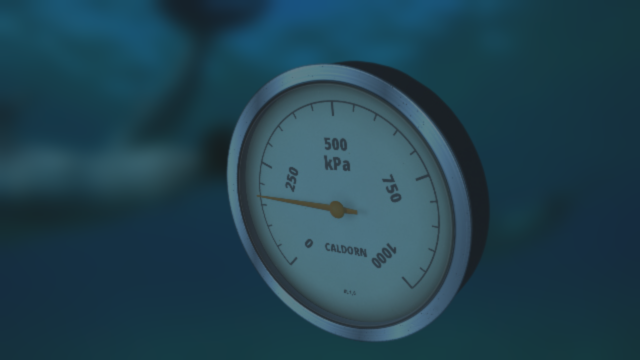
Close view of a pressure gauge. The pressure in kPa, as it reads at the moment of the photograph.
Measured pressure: 175 kPa
